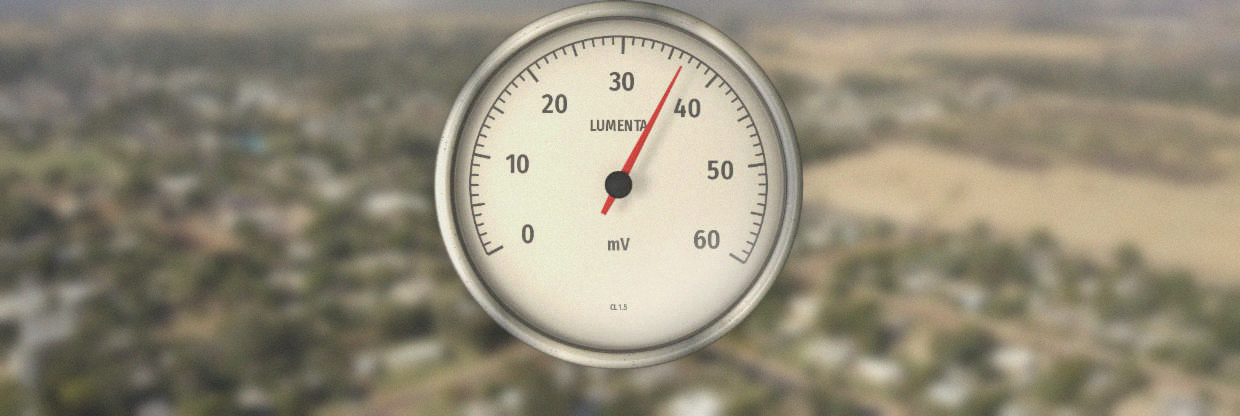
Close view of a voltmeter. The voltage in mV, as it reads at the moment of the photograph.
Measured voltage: 36.5 mV
